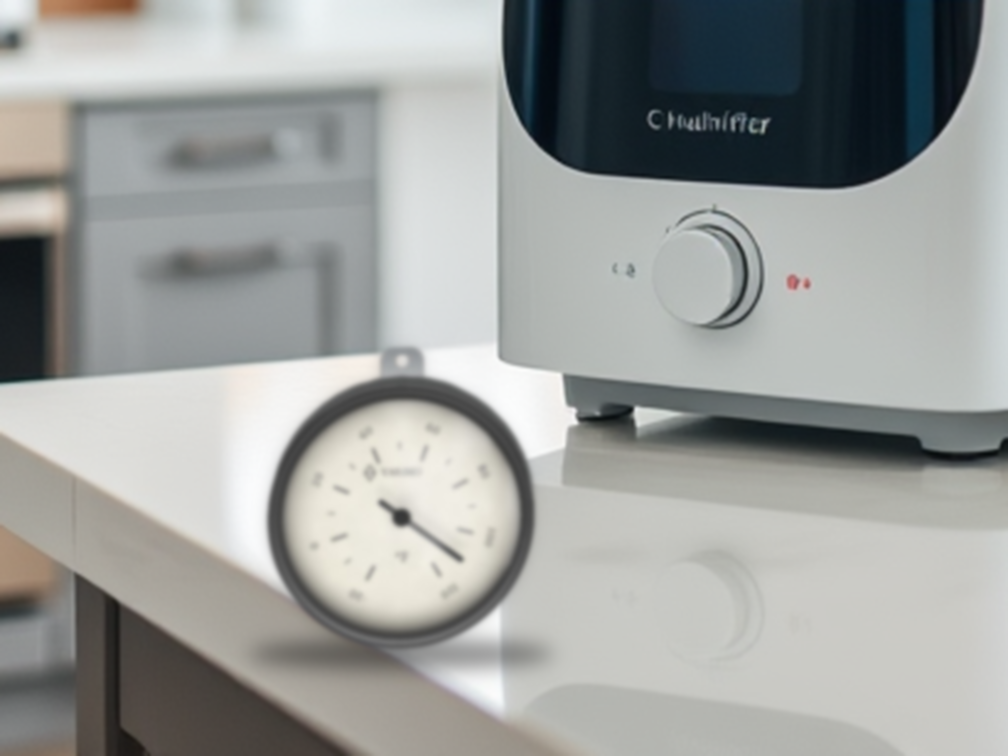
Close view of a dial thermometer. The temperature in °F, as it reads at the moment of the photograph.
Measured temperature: 110 °F
